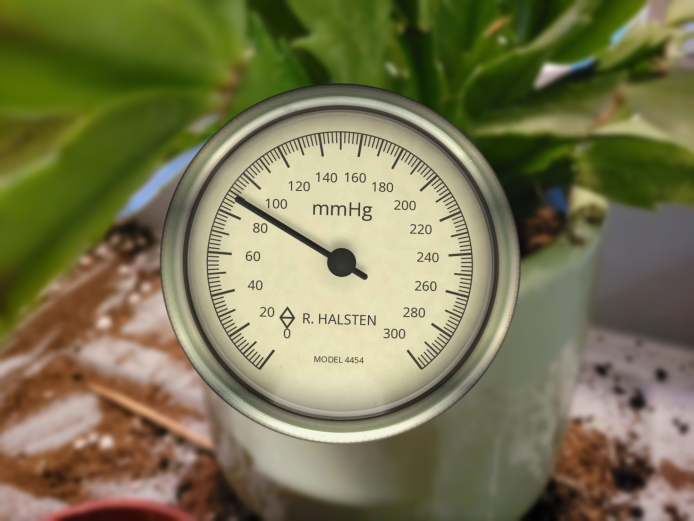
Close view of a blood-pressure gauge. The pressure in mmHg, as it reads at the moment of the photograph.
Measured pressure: 88 mmHg
